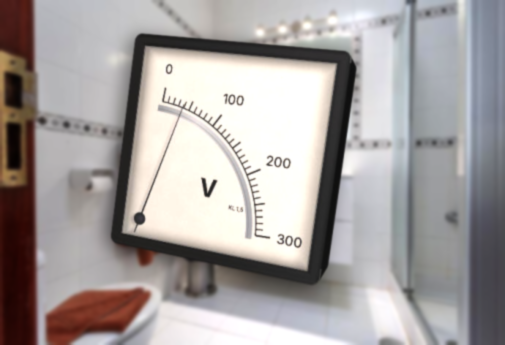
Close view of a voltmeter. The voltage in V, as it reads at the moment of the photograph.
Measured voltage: 40 V
